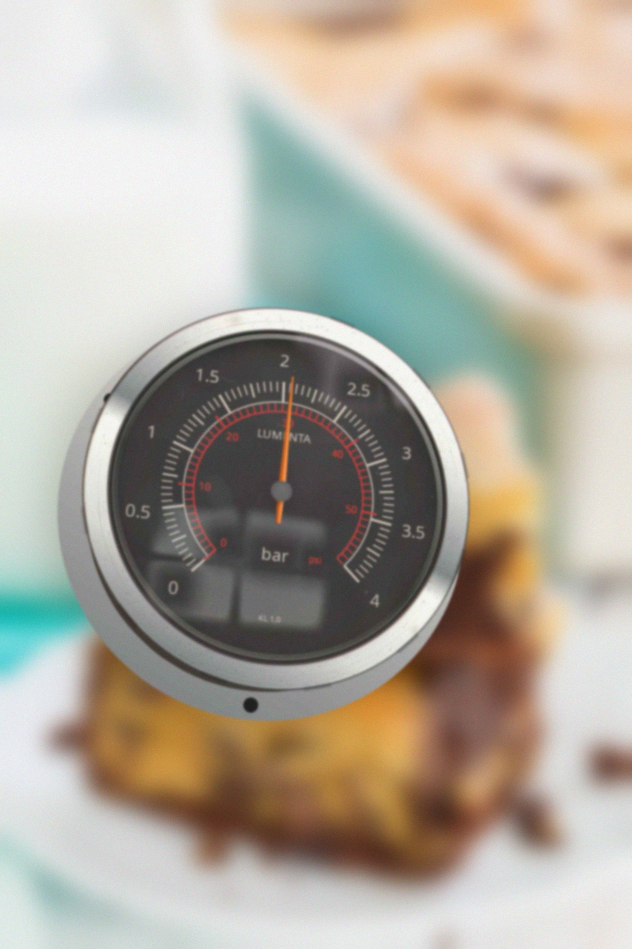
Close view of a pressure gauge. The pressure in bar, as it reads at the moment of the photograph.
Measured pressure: 2.05 bar
